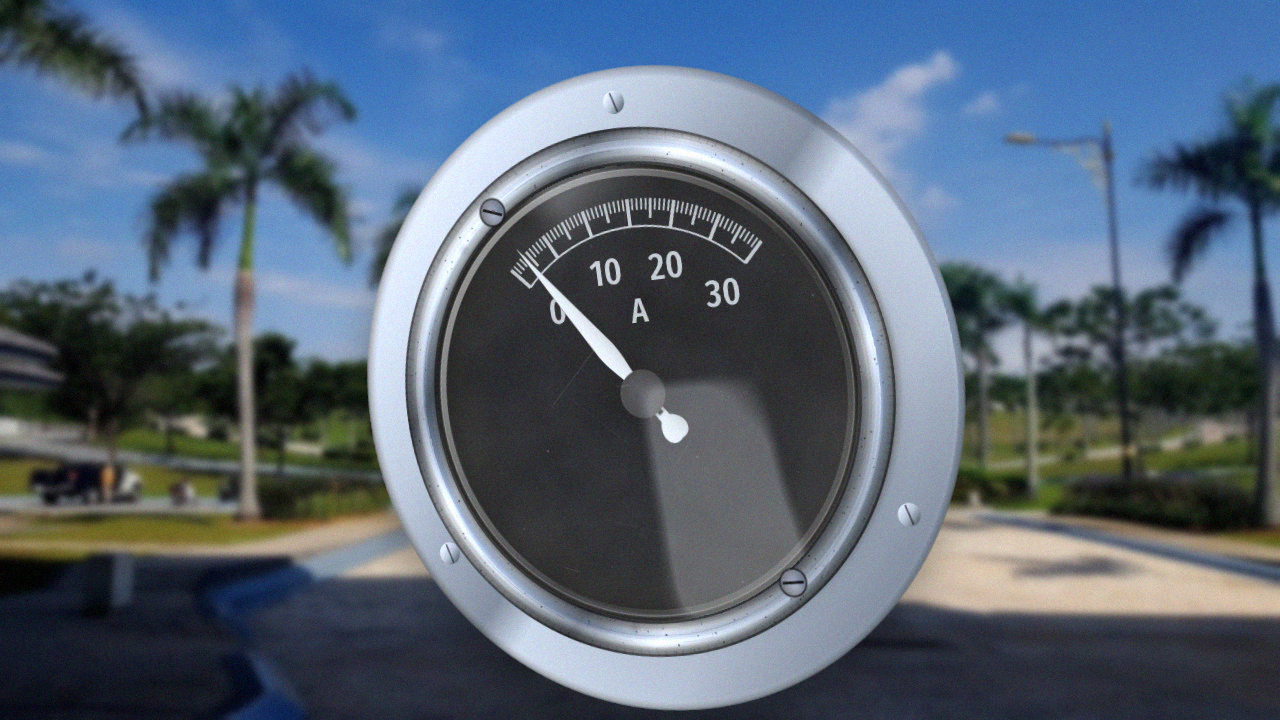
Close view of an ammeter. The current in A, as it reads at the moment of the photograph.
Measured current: 2.5 A
